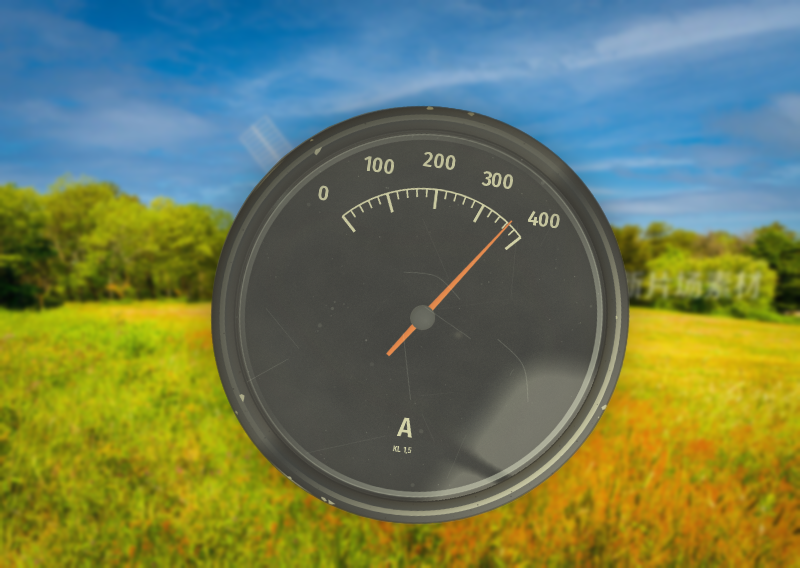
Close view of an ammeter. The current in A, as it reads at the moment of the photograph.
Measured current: 360 A
